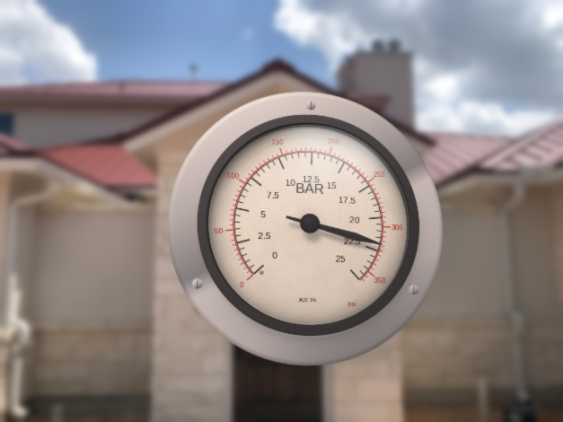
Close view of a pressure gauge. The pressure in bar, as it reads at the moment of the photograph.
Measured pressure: 22 bar
